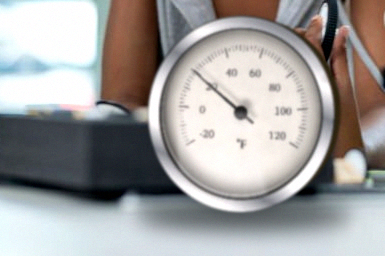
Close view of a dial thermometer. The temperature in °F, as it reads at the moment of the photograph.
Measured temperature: 20 °F
